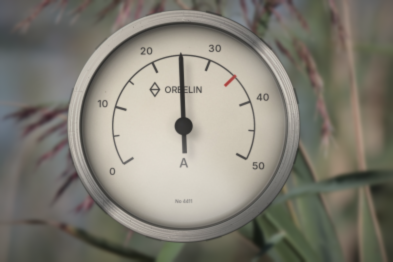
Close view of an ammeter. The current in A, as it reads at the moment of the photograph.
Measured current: 25 A
